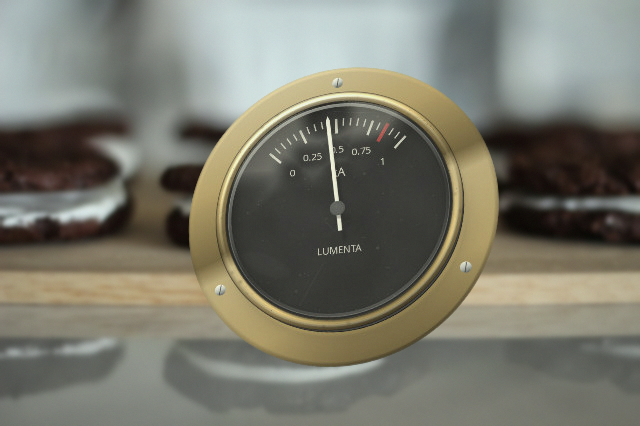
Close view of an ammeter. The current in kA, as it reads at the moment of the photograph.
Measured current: 0.45 kA
